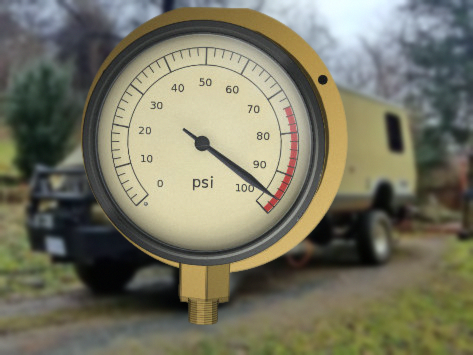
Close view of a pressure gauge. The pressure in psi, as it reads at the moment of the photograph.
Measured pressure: 96 psi
